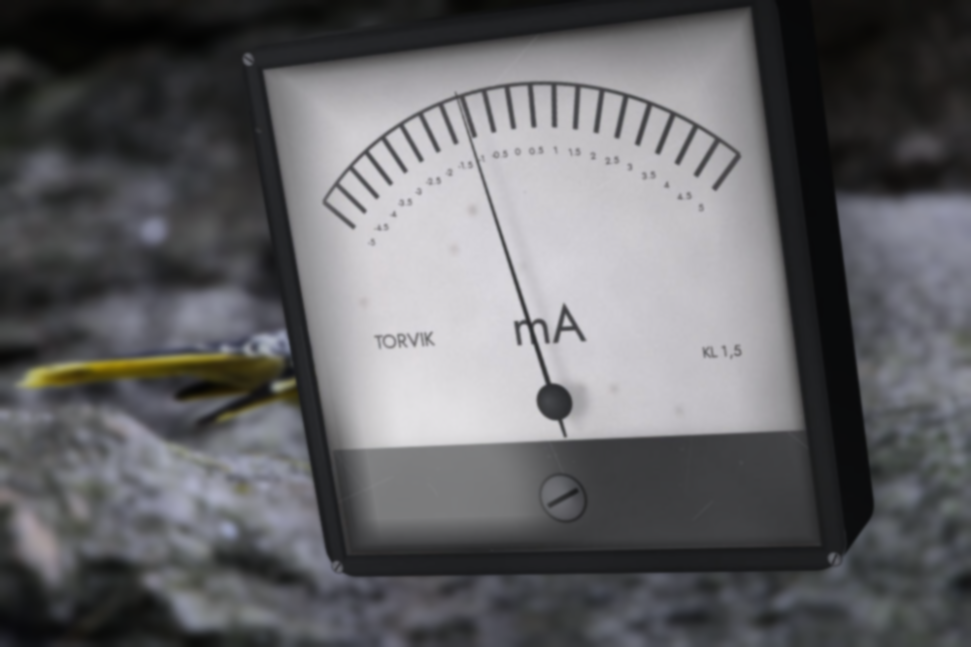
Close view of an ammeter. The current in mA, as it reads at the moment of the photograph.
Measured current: -1 mA
